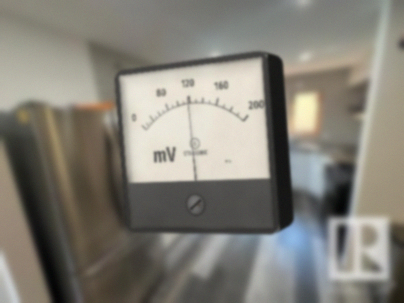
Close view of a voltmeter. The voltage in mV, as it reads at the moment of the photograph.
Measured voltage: 120 mV
